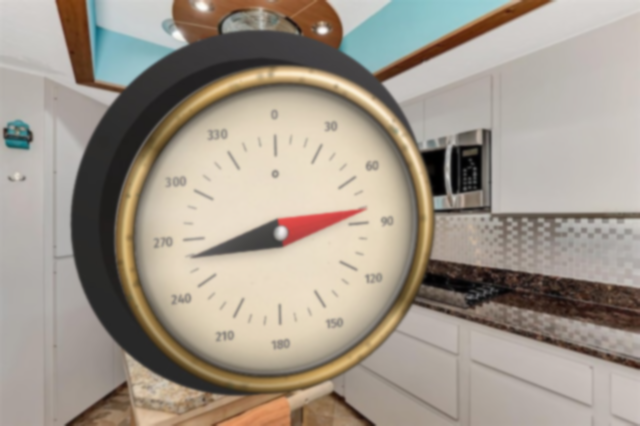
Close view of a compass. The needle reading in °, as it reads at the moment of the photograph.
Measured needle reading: 80 °
